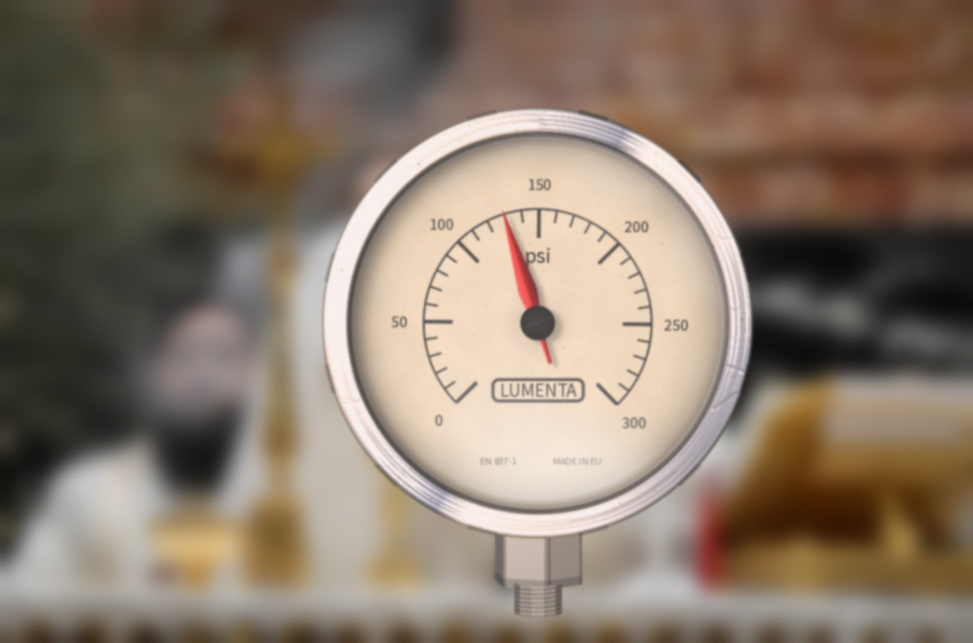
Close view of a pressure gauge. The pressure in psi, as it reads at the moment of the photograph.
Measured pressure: 130 psi
